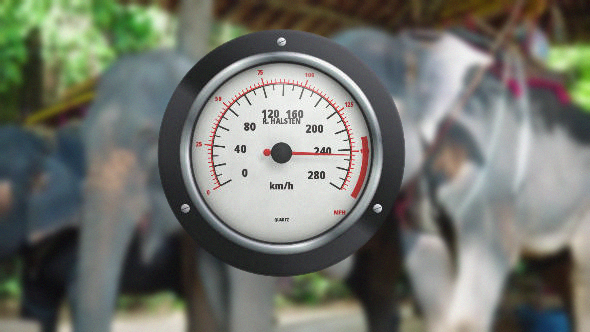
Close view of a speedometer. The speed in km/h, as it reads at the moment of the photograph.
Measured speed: 245 km/h
